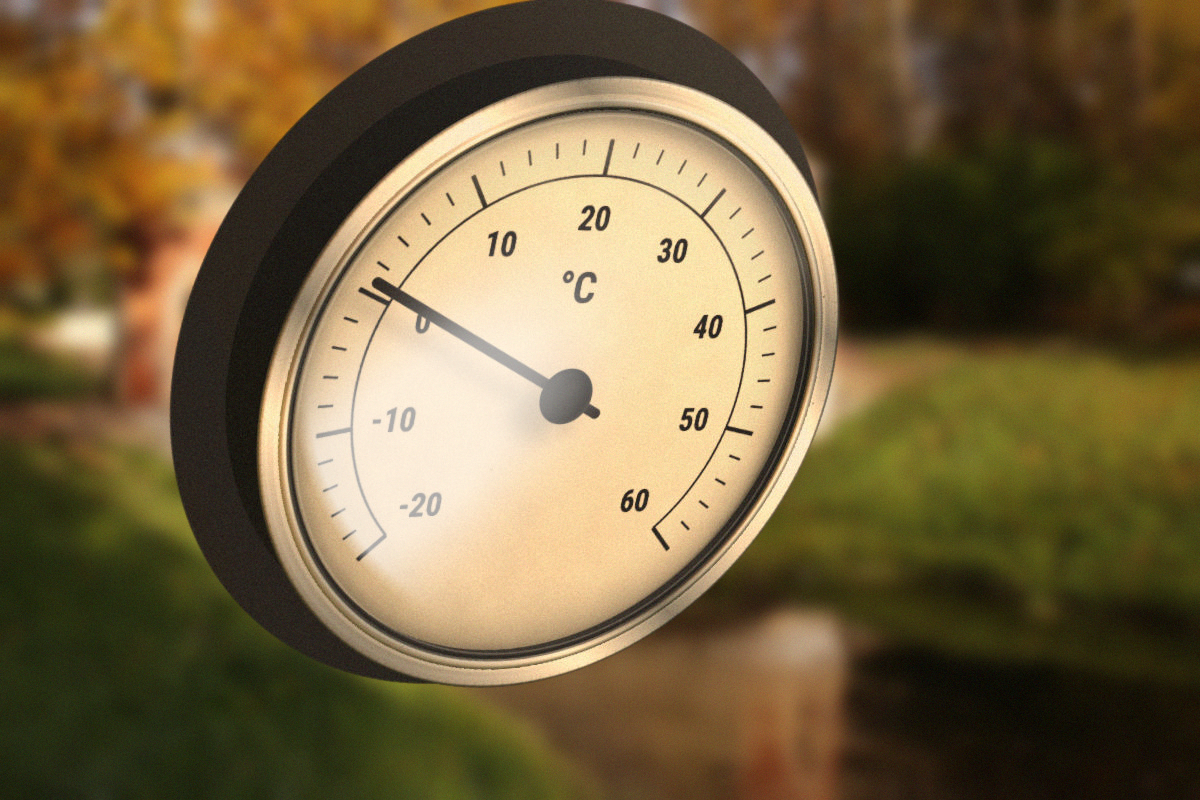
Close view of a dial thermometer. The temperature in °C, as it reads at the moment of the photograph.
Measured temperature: 1 °C
